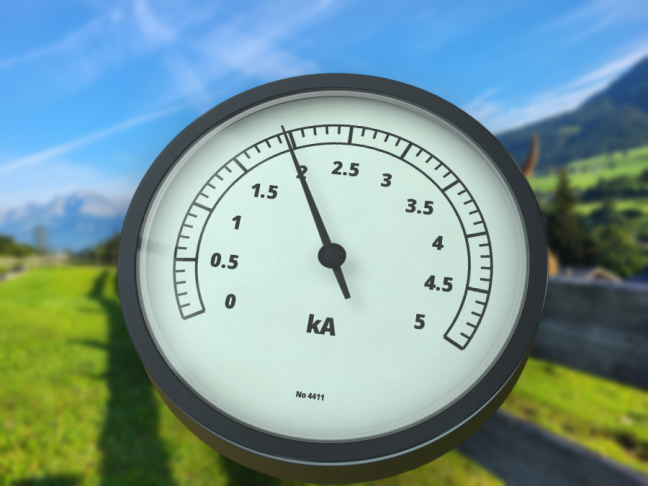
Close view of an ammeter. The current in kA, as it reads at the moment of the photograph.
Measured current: 1.95 kA
